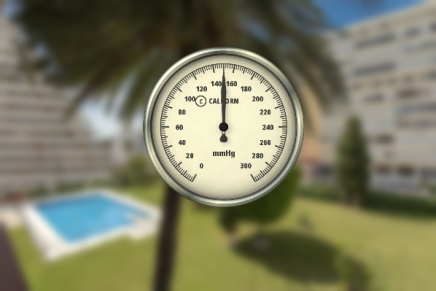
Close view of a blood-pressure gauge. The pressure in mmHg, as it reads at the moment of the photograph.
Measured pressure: 150 mmHg
